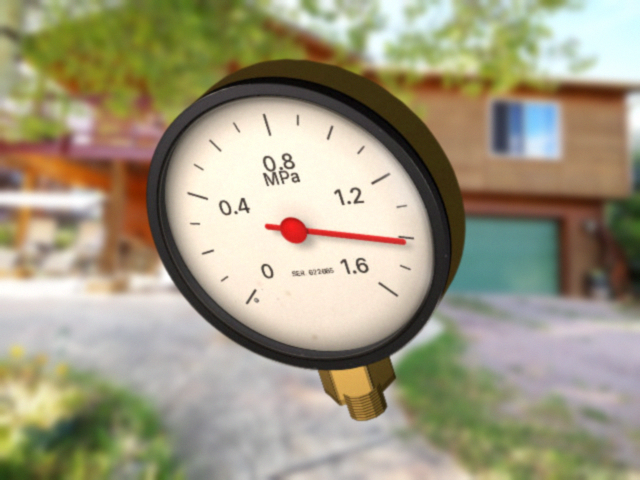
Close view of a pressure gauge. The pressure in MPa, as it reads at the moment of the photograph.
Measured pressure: 1.4 MPa
